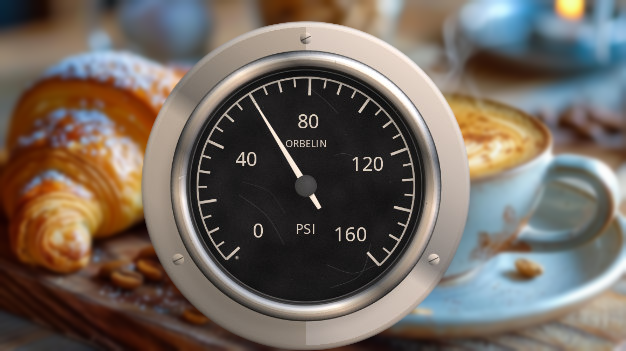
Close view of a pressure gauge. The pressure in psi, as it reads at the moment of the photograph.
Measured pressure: 60 psi
